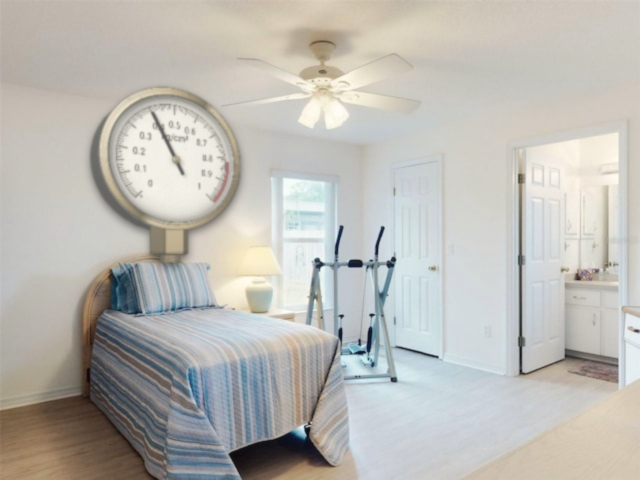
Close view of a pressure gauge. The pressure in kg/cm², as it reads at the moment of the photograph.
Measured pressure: 0.4 kg/cm²
